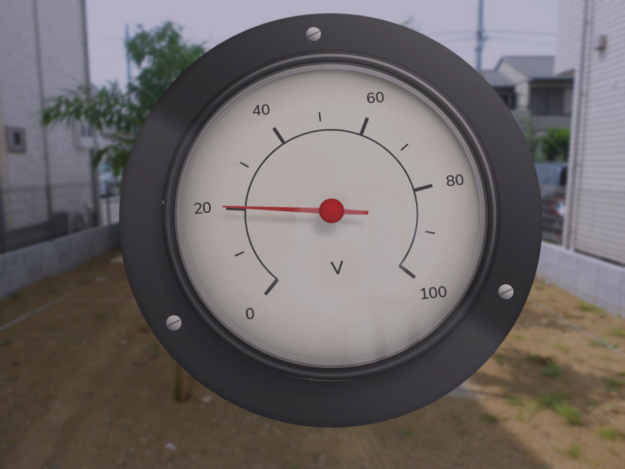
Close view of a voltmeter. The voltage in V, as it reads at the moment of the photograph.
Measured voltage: 20 V
